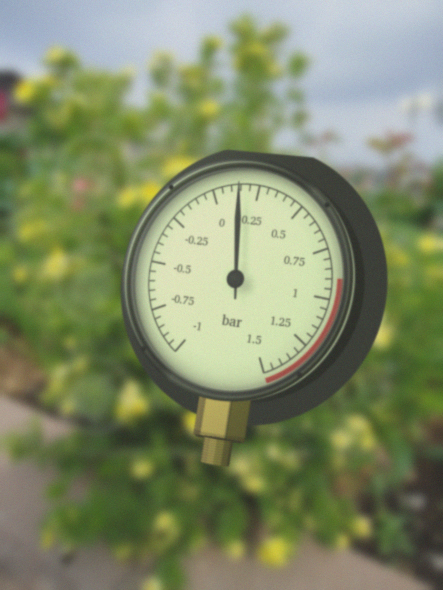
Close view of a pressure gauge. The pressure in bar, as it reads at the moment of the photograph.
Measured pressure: 0.15 bar
